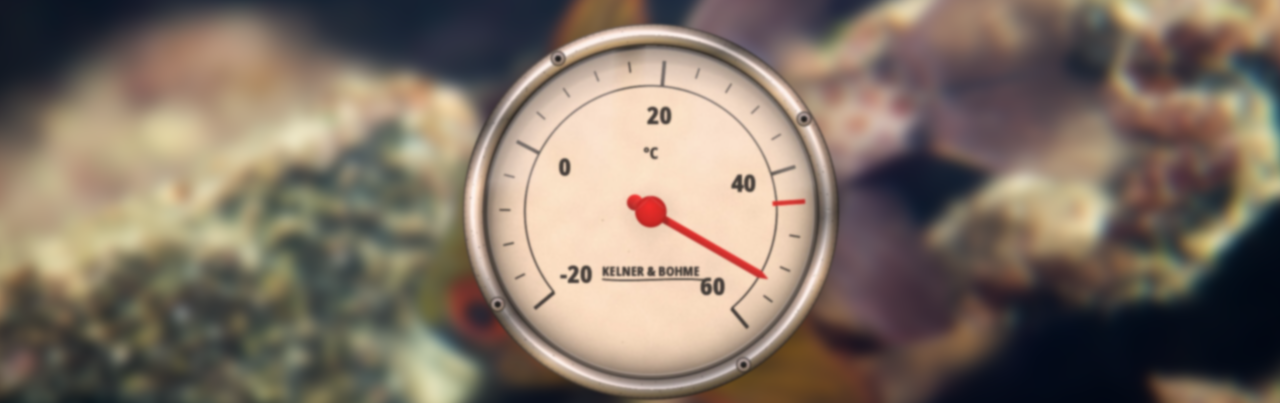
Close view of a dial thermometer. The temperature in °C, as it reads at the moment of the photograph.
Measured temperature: 54 °C
